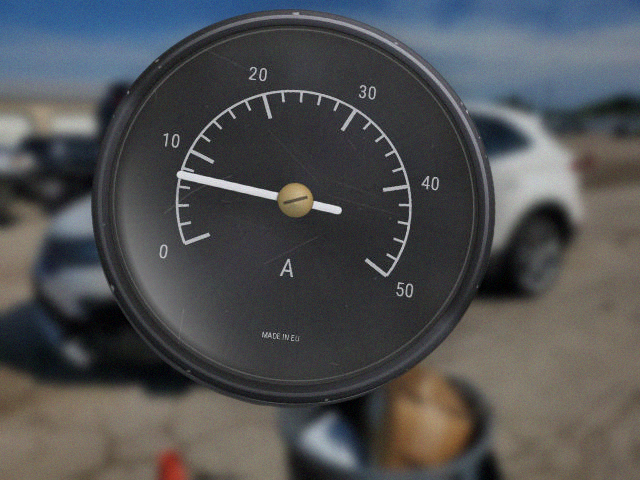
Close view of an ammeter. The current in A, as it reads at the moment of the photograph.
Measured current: 7 A
